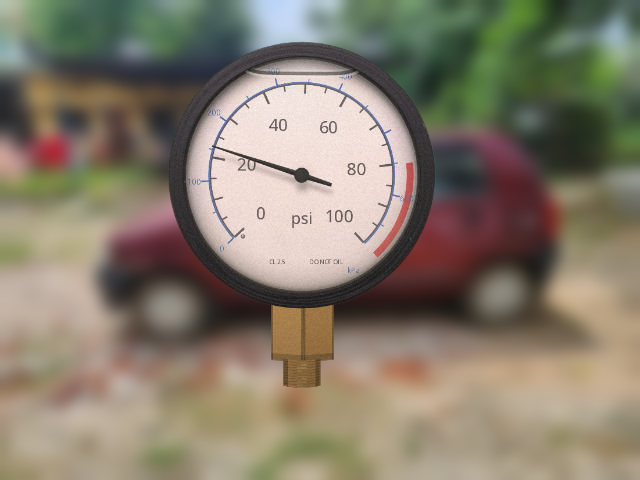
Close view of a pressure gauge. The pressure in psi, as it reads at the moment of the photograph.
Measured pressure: 22.5 psi
